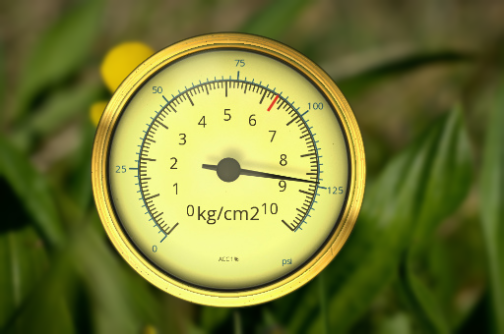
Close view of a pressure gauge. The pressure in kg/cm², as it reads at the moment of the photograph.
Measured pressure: 8.7 kg/cm²
